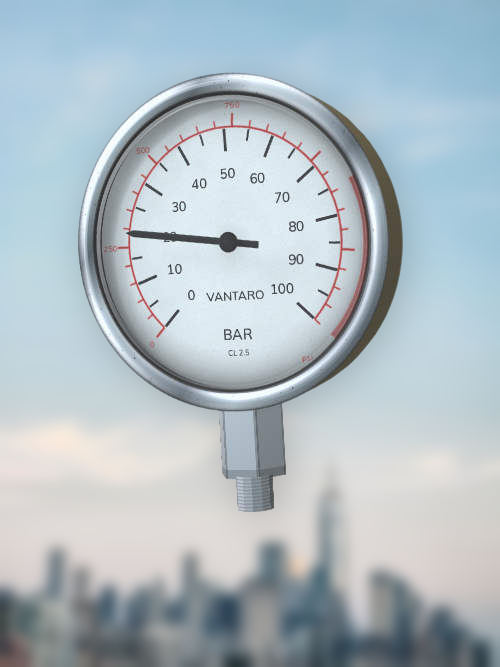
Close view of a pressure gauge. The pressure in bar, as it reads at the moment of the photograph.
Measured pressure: 20 bar
